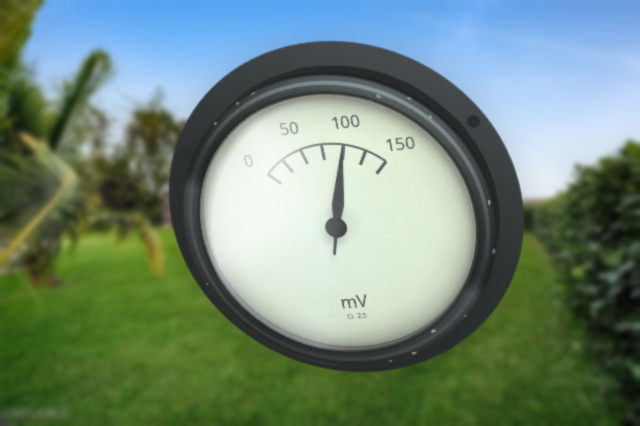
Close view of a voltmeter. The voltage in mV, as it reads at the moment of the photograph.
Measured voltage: 100 mV
